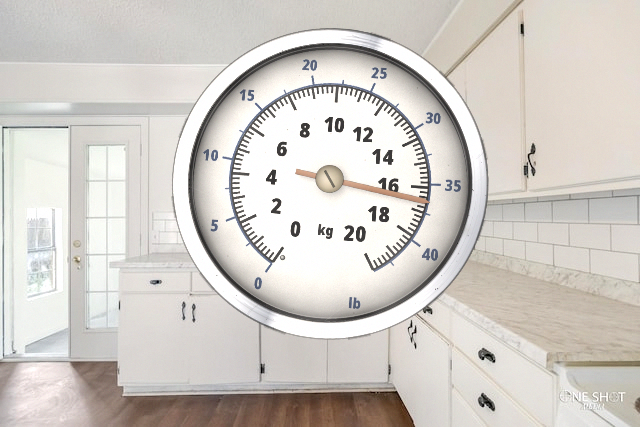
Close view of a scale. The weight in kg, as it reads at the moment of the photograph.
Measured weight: 16.6 kg
